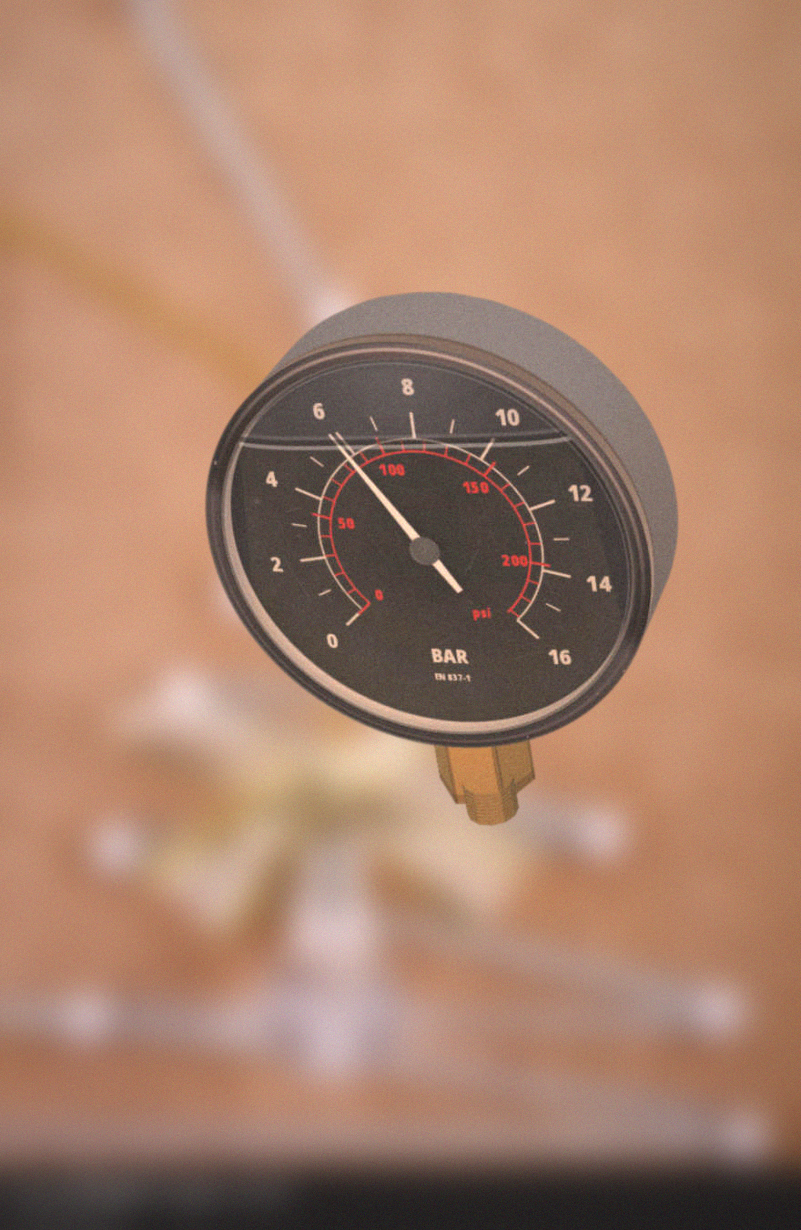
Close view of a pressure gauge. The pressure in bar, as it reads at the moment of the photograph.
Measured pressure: 6 bar
